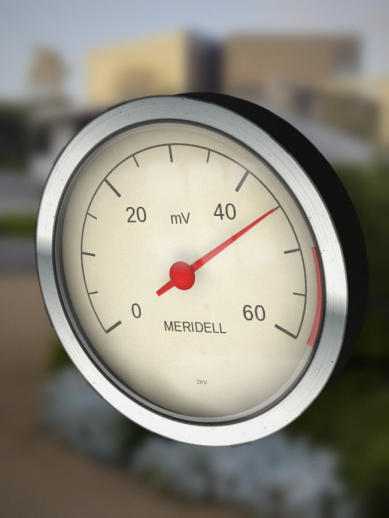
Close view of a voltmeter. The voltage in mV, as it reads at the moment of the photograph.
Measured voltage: 45 mV
